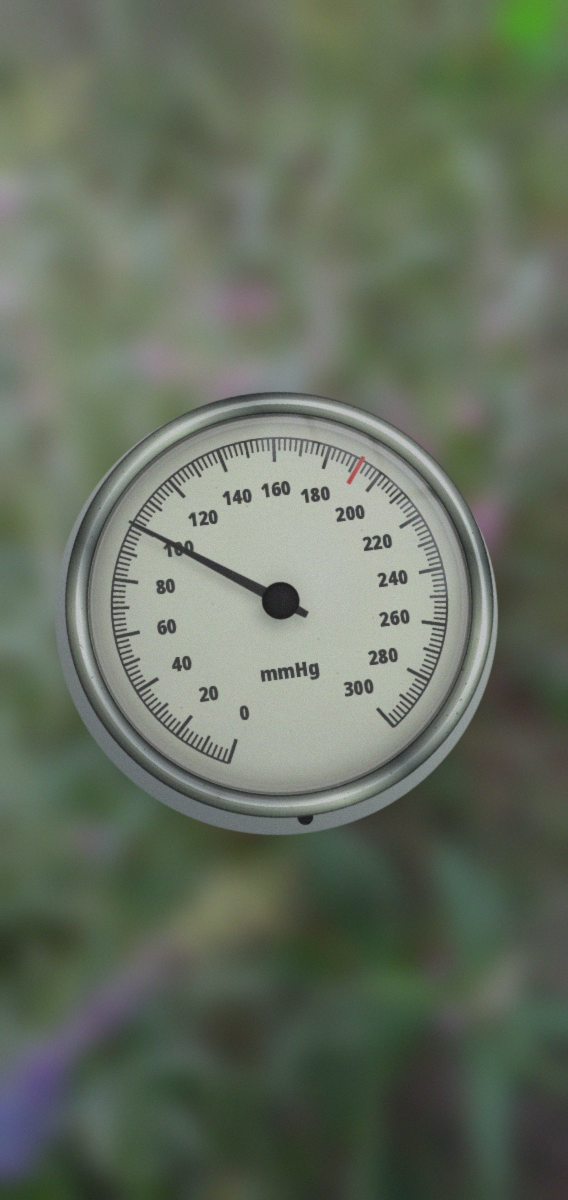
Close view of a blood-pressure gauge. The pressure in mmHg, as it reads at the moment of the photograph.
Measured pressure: 100 mmHg
